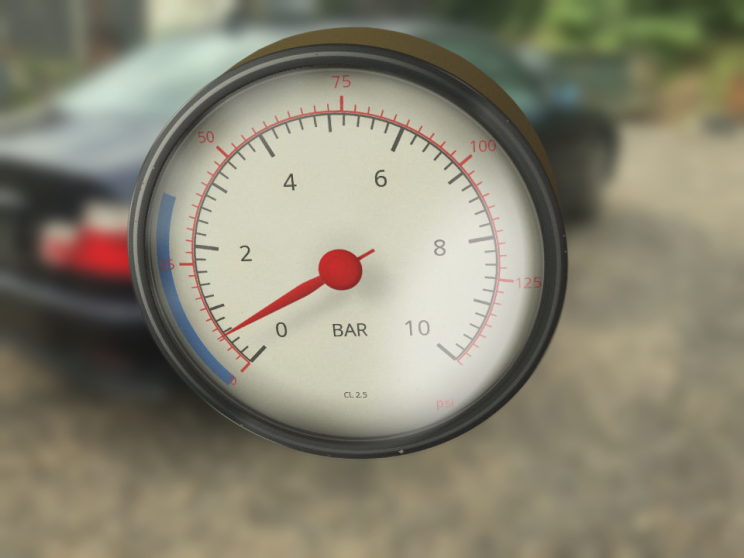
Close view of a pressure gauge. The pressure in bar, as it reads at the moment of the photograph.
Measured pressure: 0.6 bar
